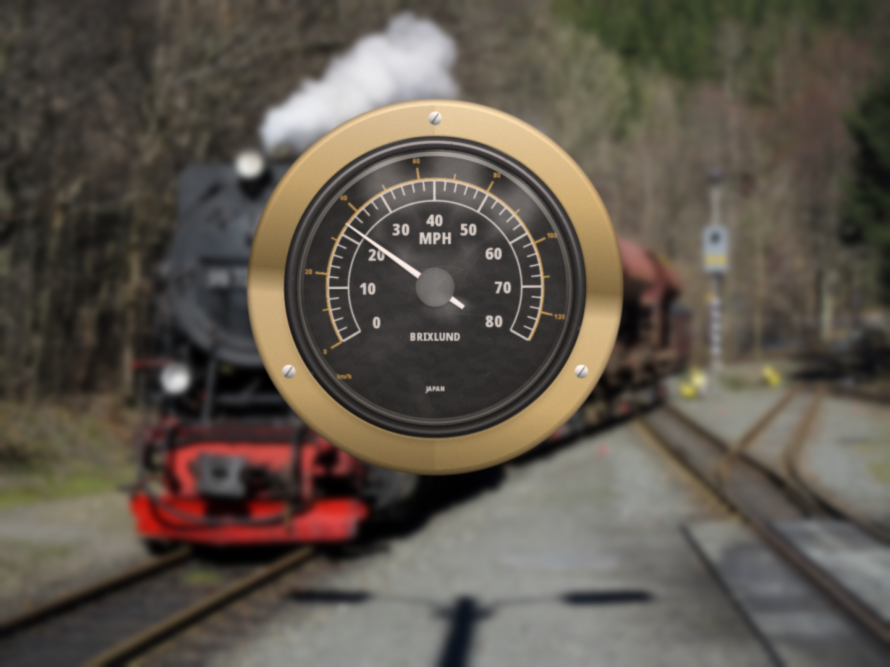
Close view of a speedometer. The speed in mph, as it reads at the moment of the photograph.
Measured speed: 22 mph
